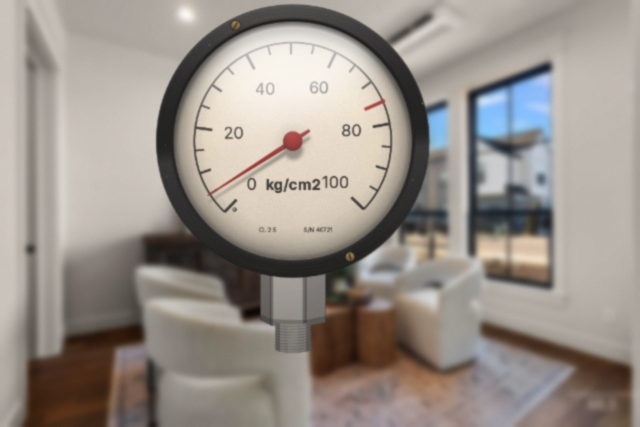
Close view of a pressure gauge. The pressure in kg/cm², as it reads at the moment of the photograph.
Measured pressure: 5 kg/cm²
